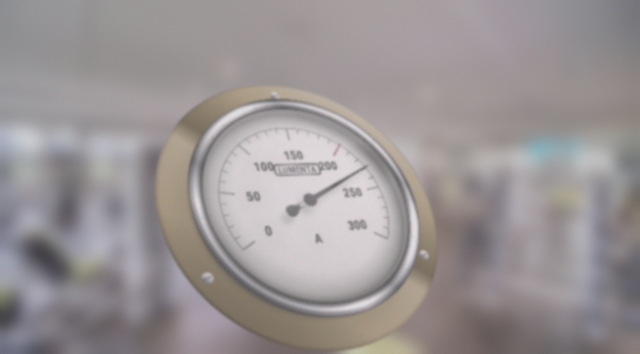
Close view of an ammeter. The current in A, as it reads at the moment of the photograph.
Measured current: 230 A
